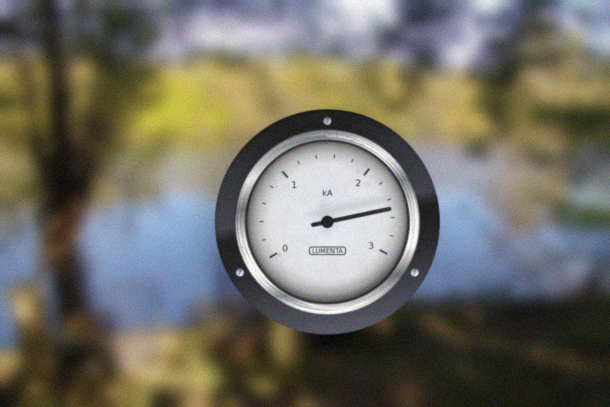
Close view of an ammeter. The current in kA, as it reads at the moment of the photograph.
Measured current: 2.5 kA
